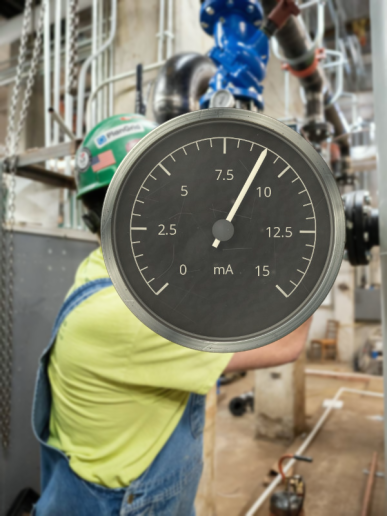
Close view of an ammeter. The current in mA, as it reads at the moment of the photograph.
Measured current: 9 mA
